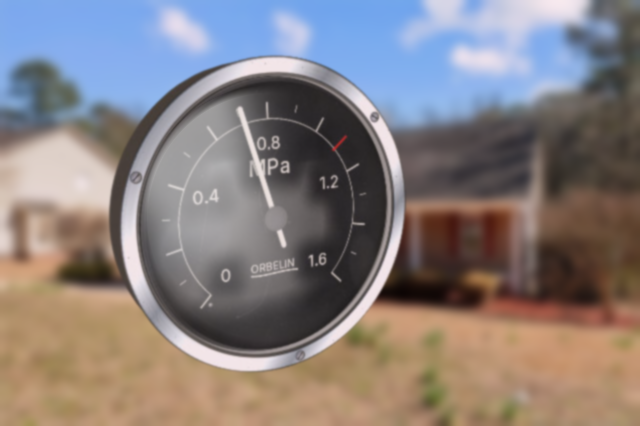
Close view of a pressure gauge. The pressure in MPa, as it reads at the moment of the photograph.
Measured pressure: 0.7 MPa
